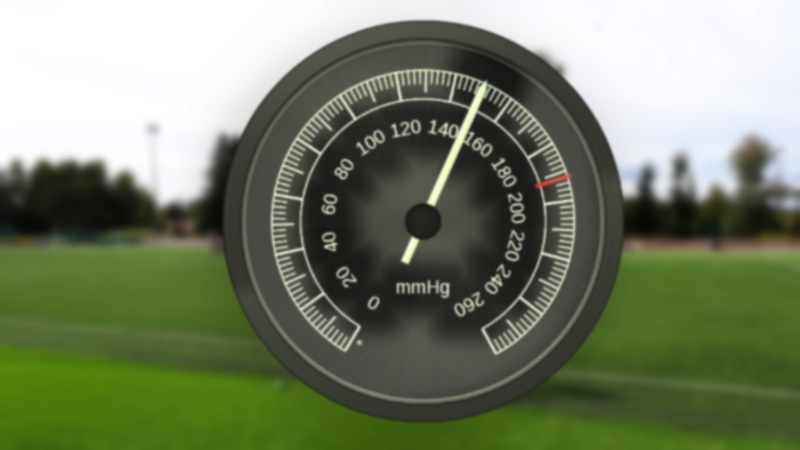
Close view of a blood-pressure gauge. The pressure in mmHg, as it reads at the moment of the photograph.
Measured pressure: 150 mmHg
